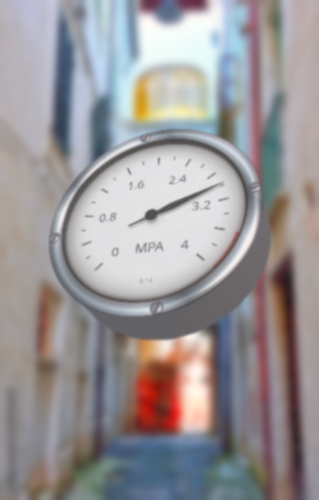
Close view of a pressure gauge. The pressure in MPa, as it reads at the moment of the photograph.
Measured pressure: 3 MPa
